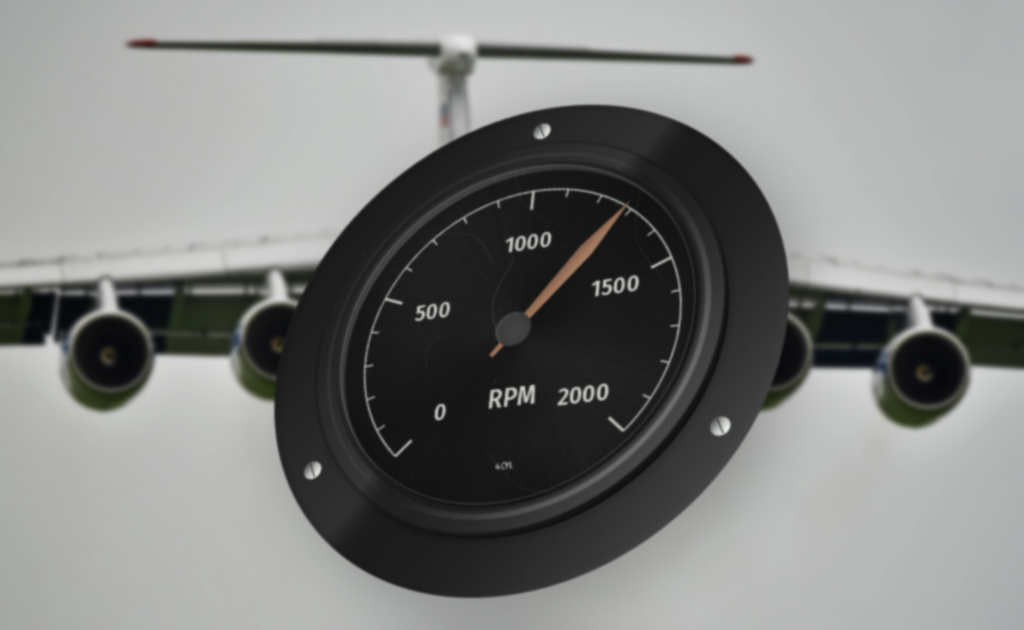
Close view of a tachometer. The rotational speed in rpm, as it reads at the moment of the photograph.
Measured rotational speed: 1300 rpm
